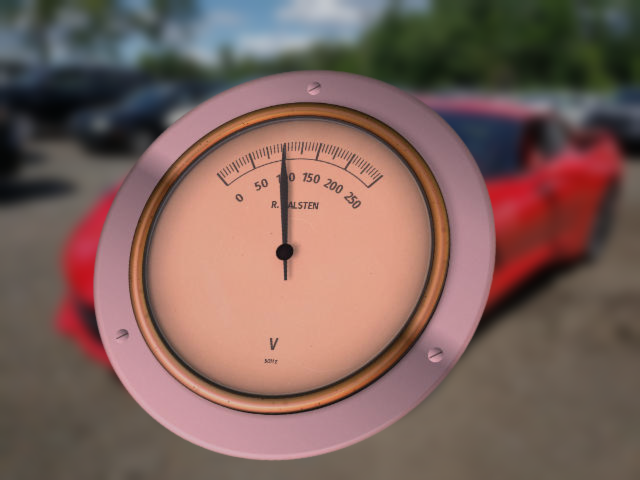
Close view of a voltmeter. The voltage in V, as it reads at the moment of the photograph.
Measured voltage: 100 V
